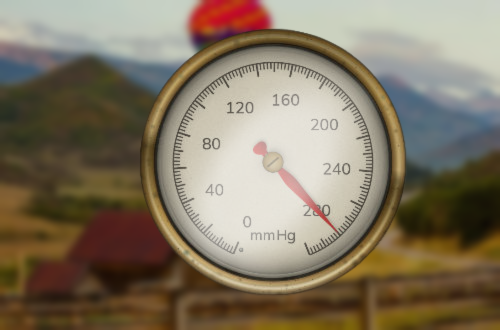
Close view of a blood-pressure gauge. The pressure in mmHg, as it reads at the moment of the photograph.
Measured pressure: 280 mmHg
